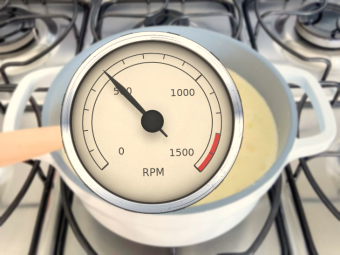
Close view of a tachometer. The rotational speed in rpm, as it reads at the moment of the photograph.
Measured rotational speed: 500 rpm
